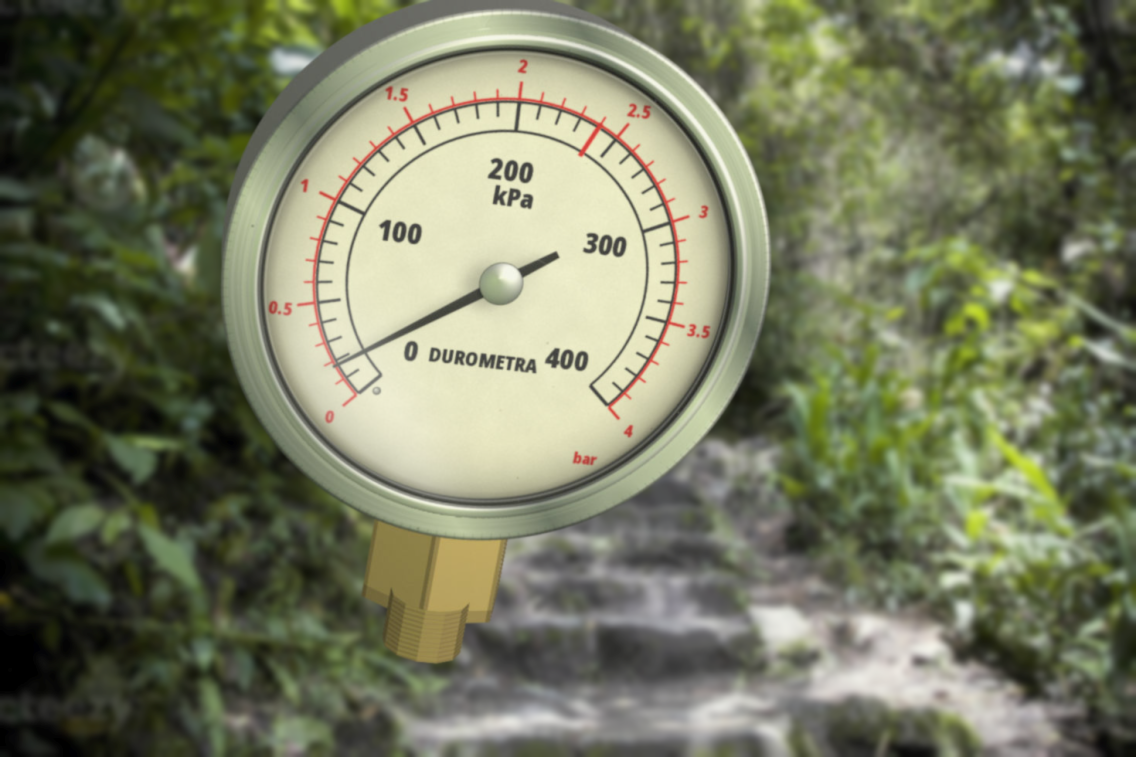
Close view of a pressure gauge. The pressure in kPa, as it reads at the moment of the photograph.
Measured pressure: 20 kPa
